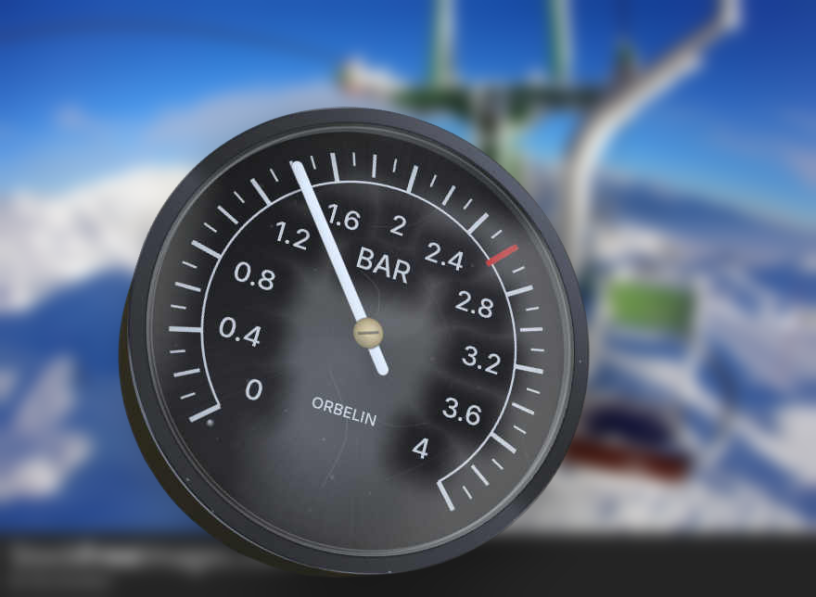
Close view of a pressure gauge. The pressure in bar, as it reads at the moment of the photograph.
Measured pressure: 1.4 bar
